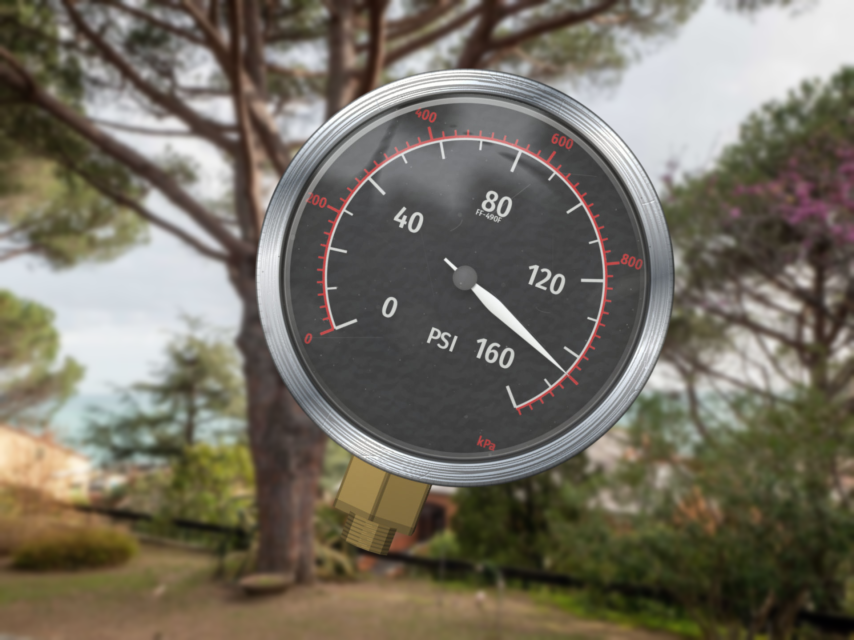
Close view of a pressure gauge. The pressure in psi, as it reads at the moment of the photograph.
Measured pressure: 145 psi
